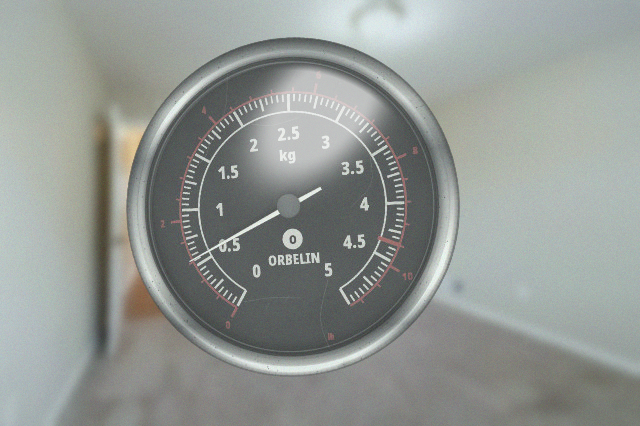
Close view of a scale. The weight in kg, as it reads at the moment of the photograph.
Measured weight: 0.55 kg
